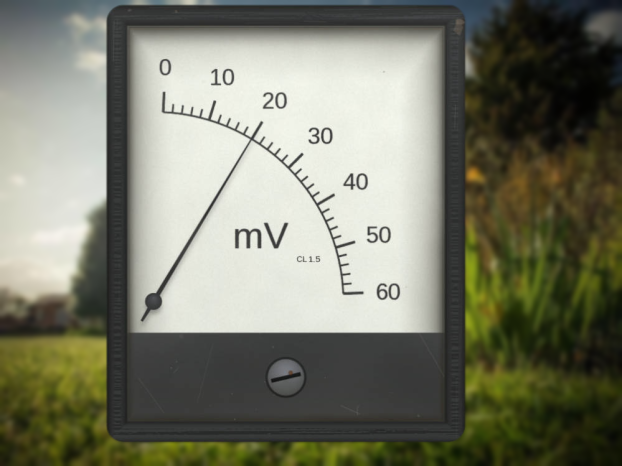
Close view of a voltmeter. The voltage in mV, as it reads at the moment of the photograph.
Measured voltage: 20 mV
